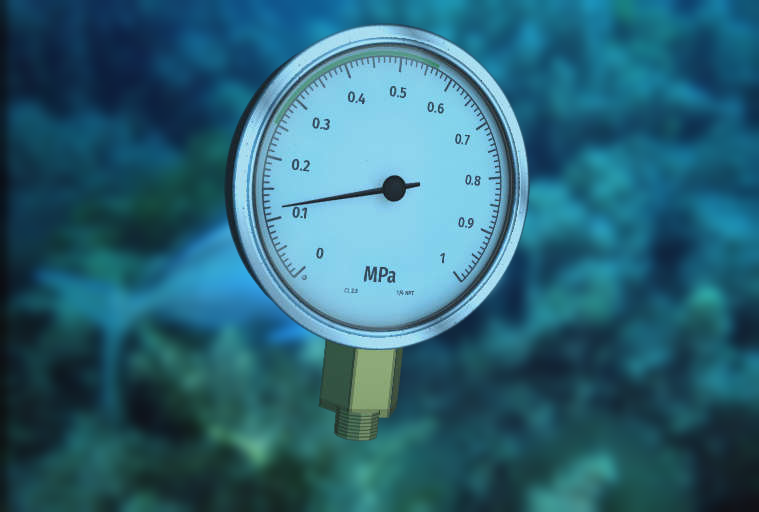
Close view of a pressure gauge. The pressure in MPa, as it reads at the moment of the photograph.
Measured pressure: 0.12 MPa
